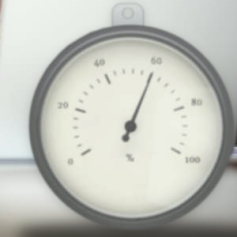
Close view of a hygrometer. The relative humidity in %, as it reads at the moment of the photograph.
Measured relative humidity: 60 %
